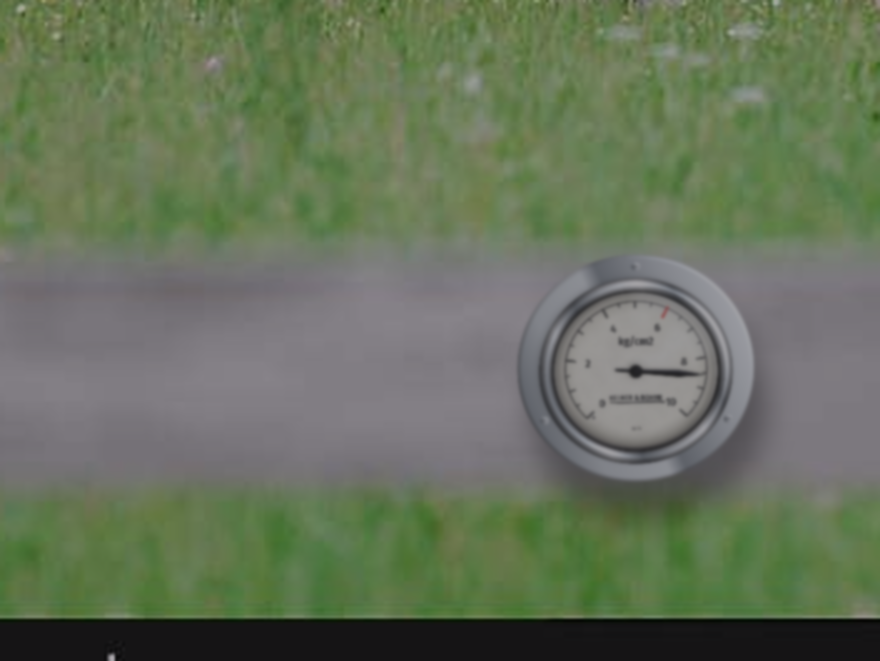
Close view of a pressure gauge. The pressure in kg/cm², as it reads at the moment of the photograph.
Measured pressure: 8.5 kg/cm²
